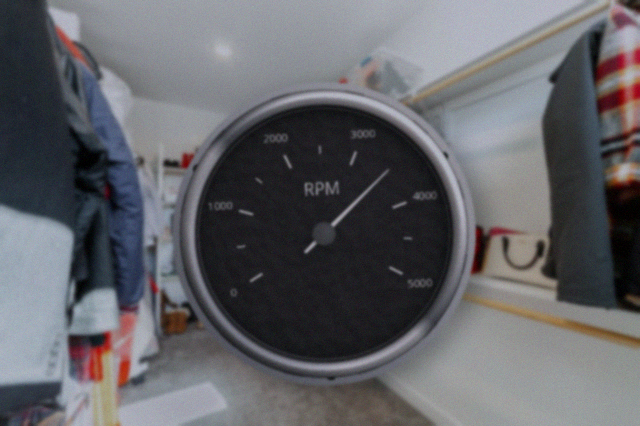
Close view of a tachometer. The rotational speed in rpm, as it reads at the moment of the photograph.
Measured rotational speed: 3500 rpm
